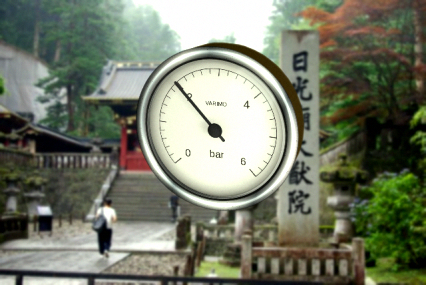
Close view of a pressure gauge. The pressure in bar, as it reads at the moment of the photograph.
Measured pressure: 2 bar
